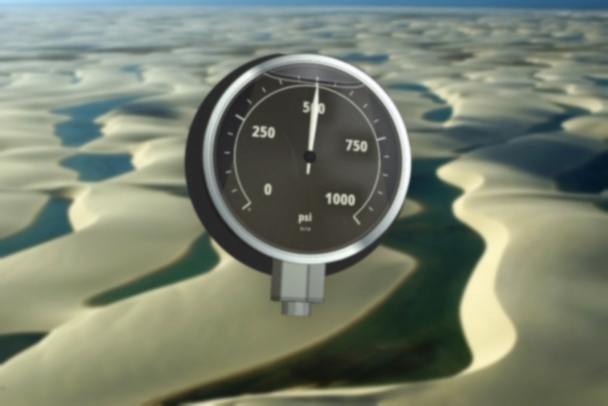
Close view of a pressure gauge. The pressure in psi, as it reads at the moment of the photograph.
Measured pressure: 500 psi
